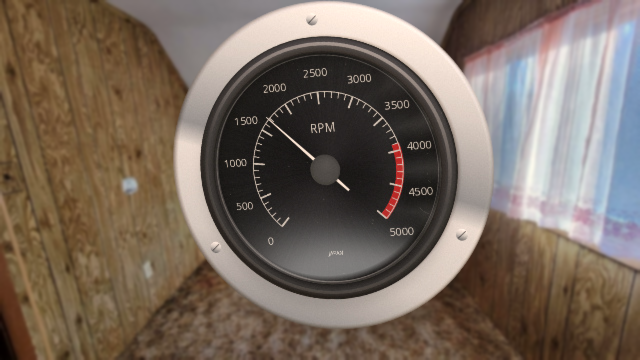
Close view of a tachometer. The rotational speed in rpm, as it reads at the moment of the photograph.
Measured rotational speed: 1700 rpm
